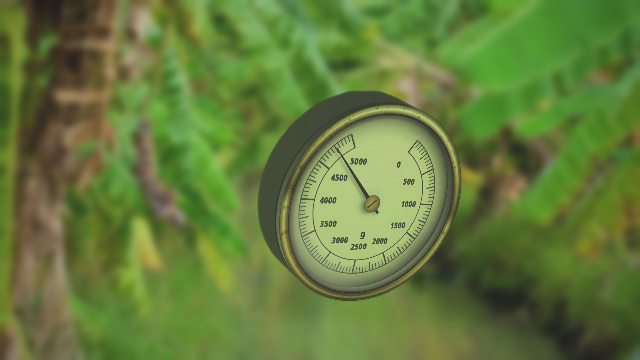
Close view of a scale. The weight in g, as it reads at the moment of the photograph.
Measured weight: 4750 g
